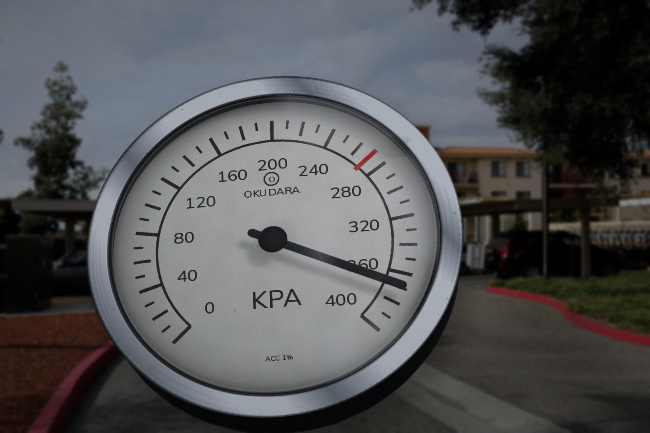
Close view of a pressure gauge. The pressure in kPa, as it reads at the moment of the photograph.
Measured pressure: 370 kPa
